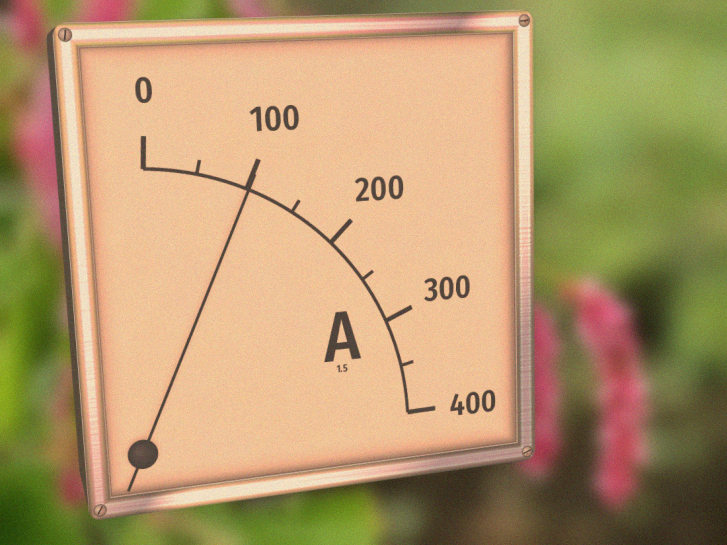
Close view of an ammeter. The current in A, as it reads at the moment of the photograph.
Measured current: 100 A
